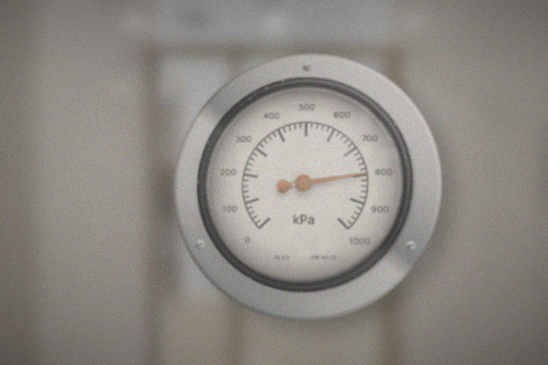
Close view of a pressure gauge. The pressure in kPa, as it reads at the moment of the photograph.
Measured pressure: 800 kPa
